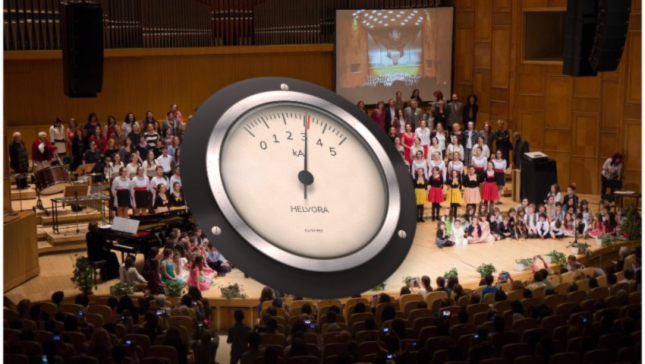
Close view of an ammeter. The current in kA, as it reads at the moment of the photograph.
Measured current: 3 kA
